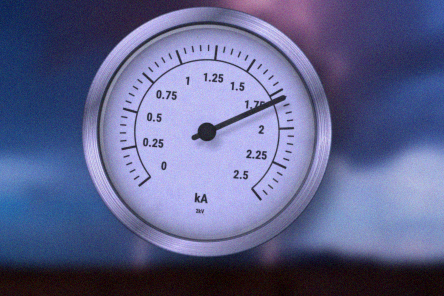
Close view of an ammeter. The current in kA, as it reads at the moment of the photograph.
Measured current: 1.8 kA
